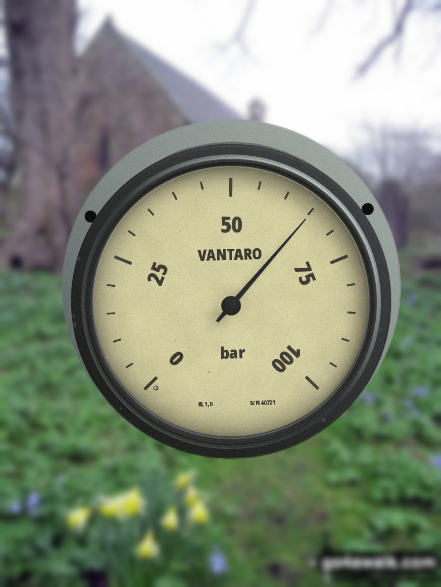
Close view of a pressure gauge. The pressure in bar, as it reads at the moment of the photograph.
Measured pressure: 65 bar
